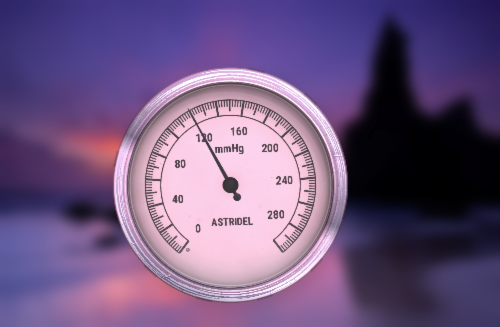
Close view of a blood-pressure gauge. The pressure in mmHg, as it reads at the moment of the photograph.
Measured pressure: 120 mmHg
